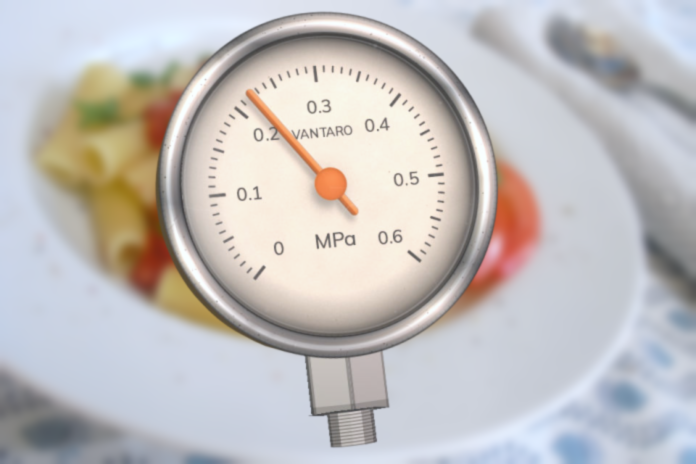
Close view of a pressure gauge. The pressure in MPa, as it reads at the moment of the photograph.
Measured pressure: 0.22 MPa
